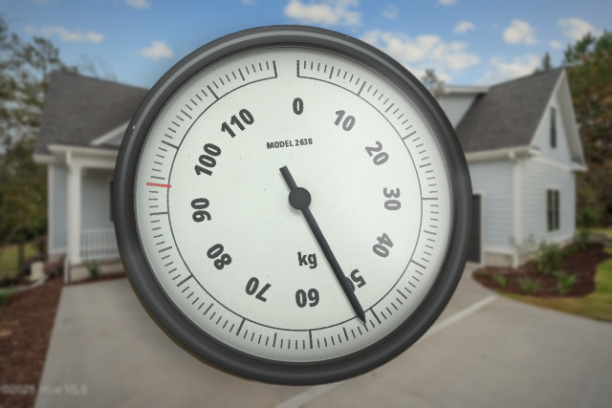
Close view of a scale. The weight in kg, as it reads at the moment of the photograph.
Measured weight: 52 kg
